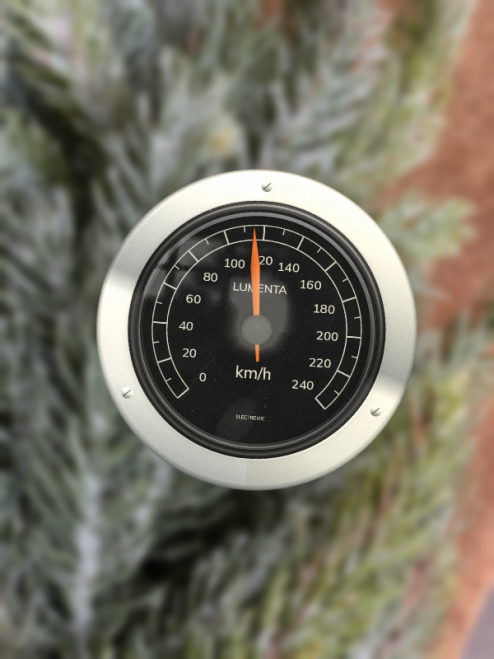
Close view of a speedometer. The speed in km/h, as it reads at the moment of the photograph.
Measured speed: 115 km/h
